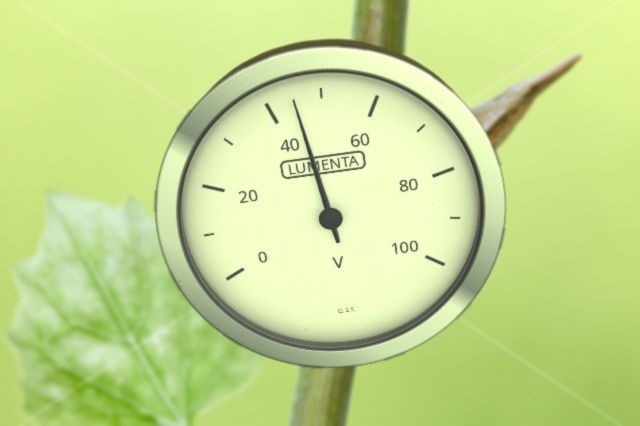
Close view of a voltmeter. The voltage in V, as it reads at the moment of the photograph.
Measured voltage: 45 V
